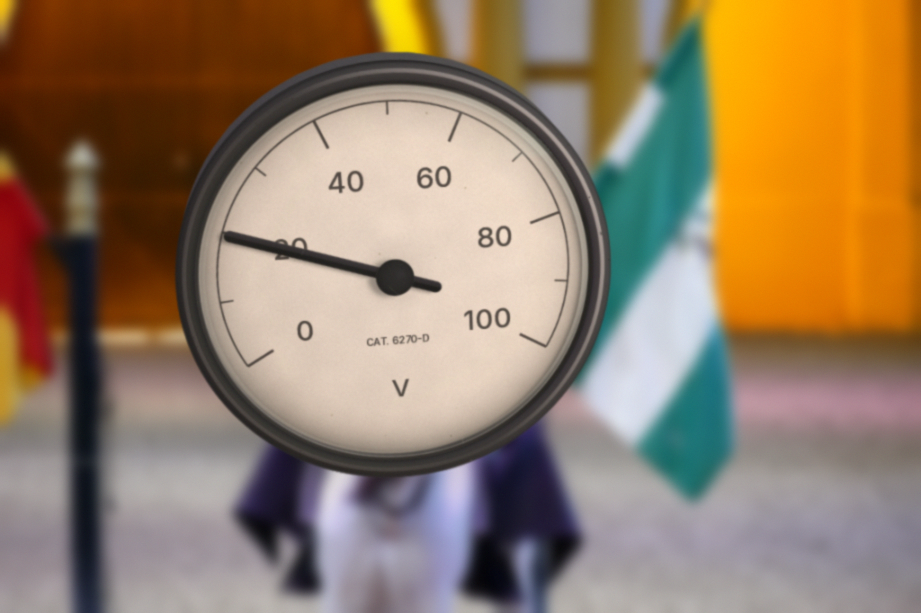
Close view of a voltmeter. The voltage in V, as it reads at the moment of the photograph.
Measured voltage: 20 V
